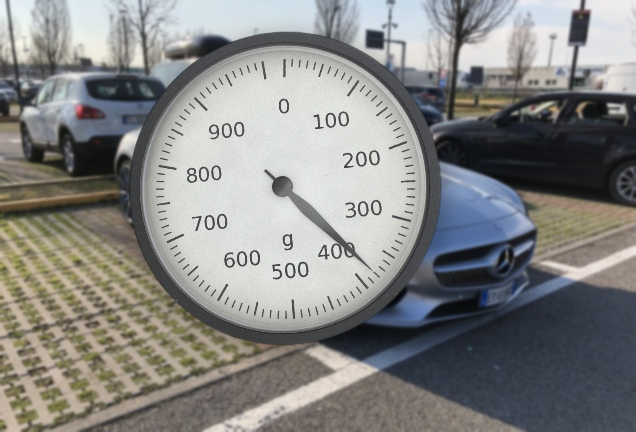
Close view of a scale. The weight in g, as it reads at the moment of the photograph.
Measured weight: 380 g
